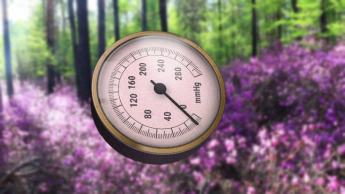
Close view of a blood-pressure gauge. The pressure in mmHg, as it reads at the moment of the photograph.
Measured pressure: 10 mmHg
